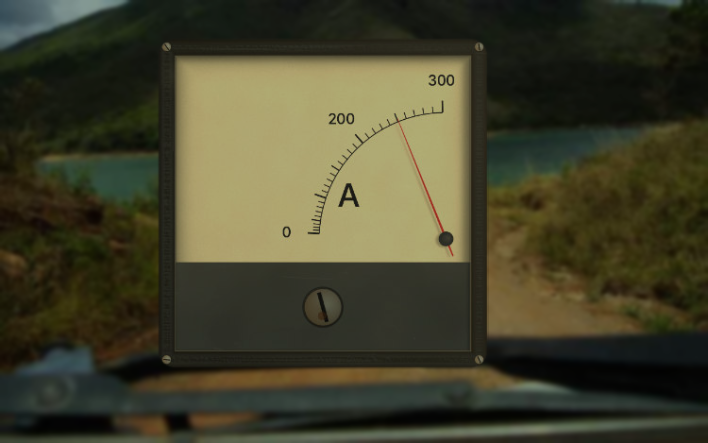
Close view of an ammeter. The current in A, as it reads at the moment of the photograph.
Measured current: 250 A
